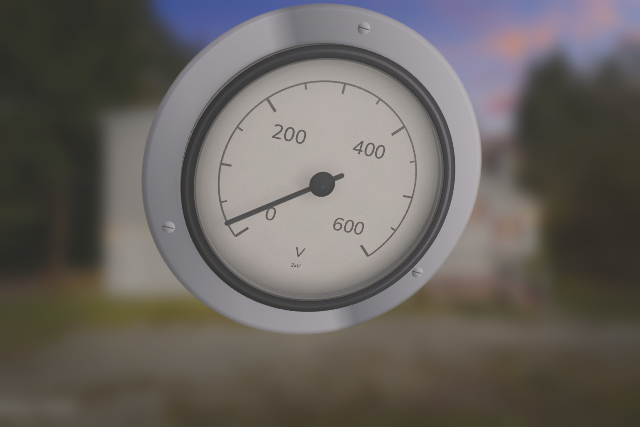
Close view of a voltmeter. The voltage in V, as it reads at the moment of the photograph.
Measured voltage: 25 V
